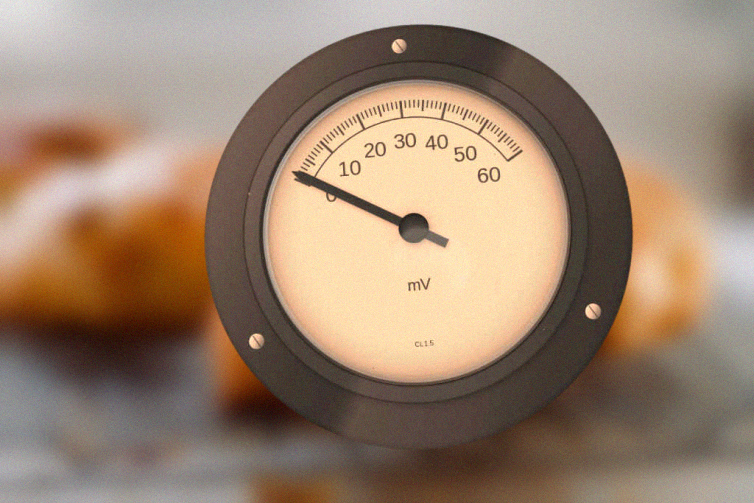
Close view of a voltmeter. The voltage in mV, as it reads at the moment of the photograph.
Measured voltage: 1 mV
